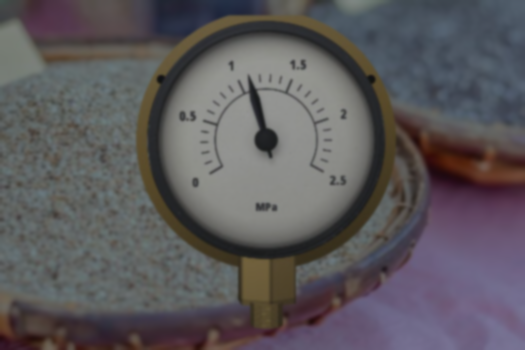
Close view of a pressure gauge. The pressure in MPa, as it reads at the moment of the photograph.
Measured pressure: 1.1 MPa
